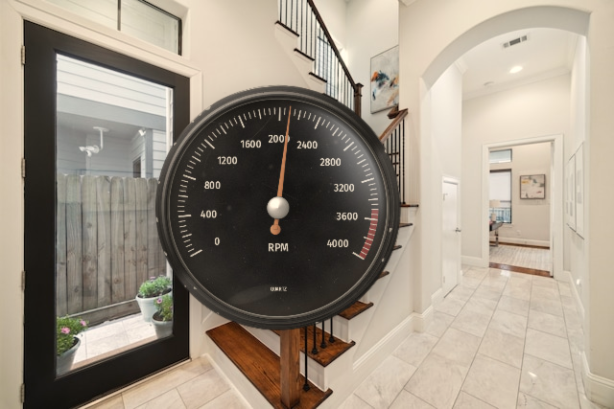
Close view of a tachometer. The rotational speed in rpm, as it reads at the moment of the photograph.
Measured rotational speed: 2100 rpm
